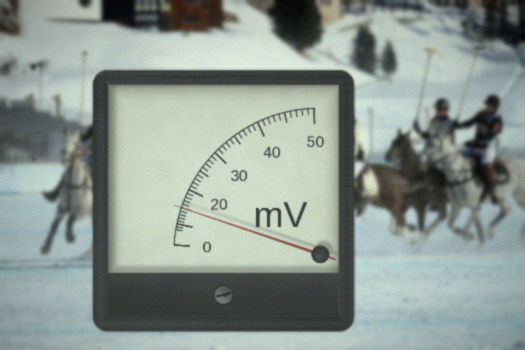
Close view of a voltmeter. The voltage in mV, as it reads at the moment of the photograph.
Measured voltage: 15 mV
